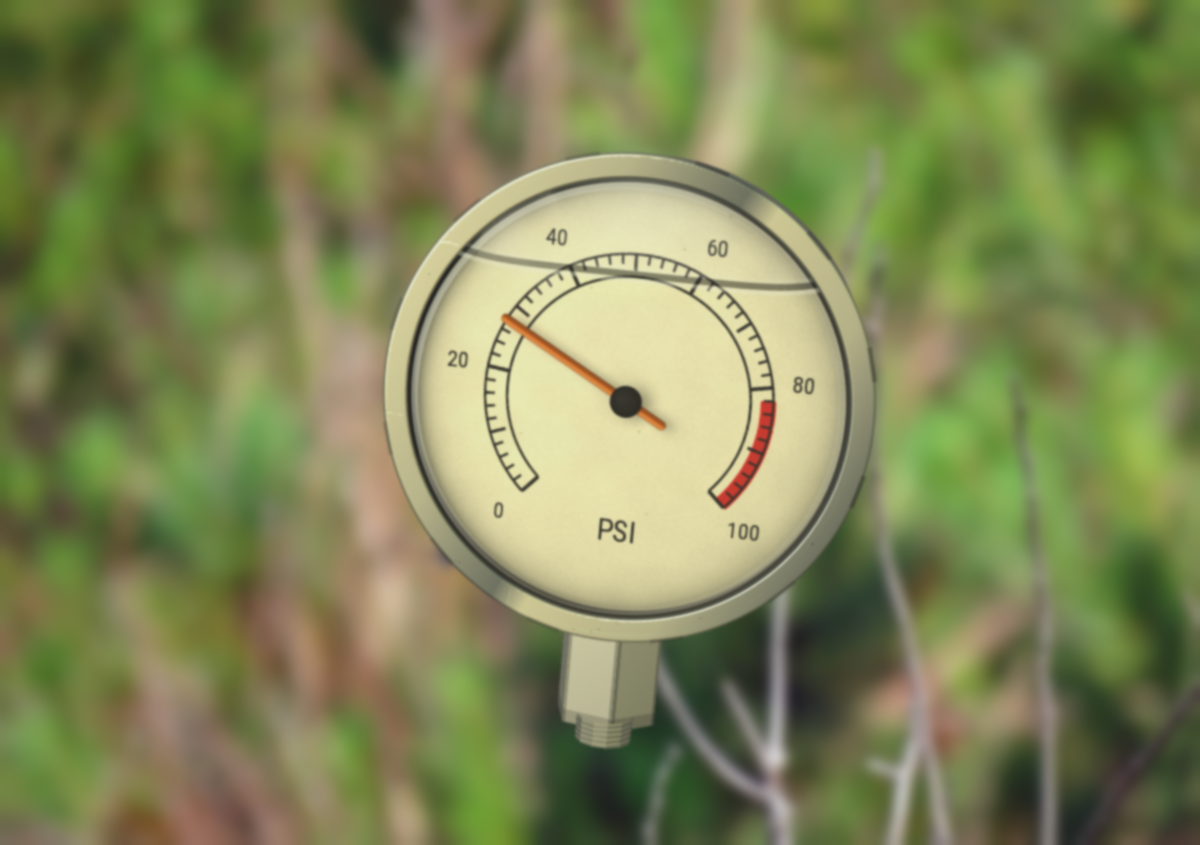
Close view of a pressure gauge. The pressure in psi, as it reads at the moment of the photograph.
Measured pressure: 28 psi
